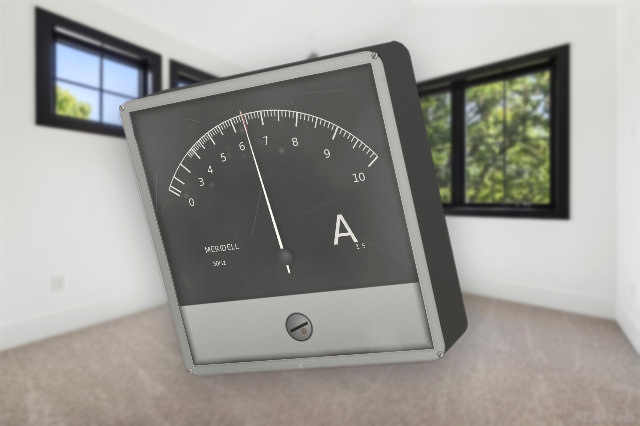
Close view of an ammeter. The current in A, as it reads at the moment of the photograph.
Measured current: 6.5 A
